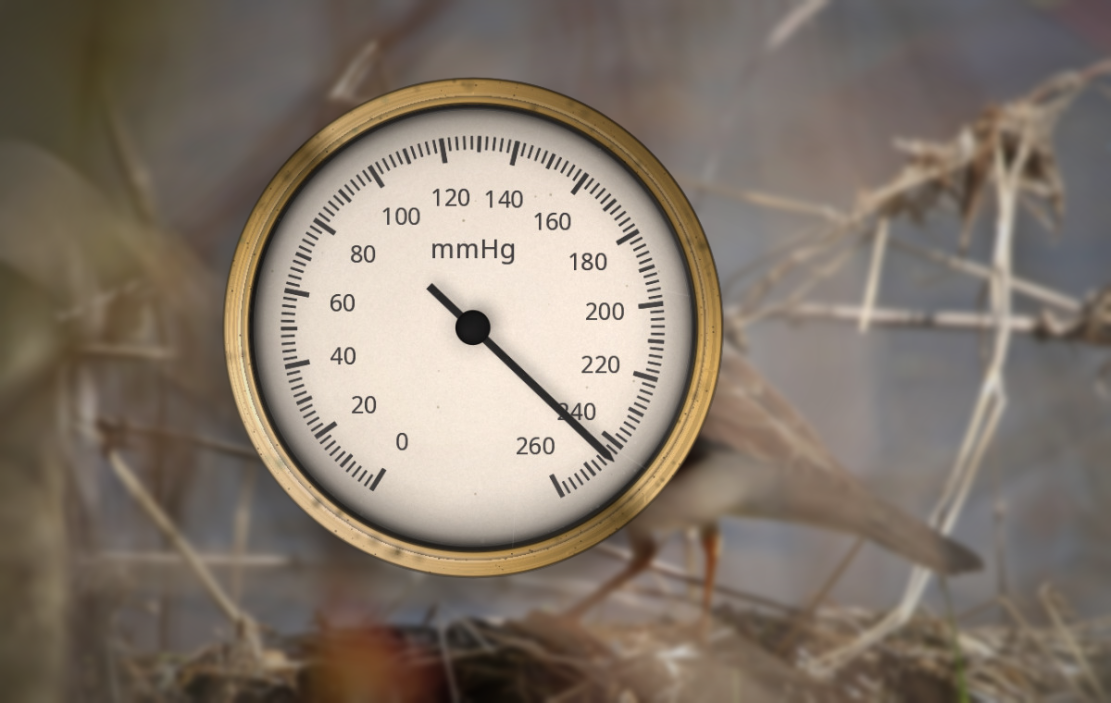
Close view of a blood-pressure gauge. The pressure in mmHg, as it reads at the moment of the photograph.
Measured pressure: 244 mmHg
